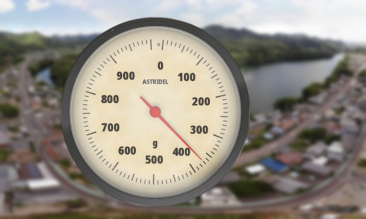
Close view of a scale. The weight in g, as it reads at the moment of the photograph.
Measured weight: 370 g
